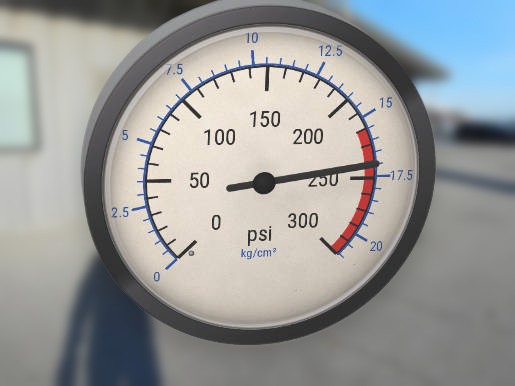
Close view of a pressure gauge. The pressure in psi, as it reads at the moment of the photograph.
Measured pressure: 240 psi
